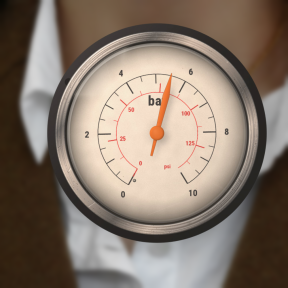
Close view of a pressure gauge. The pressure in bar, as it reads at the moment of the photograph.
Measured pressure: 5.5 bar
